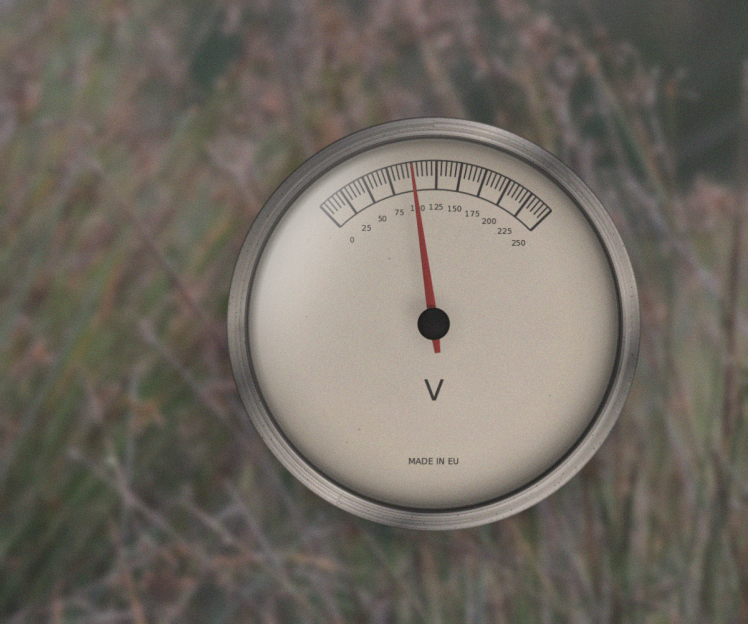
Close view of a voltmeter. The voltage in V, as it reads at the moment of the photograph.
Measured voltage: 100 V
